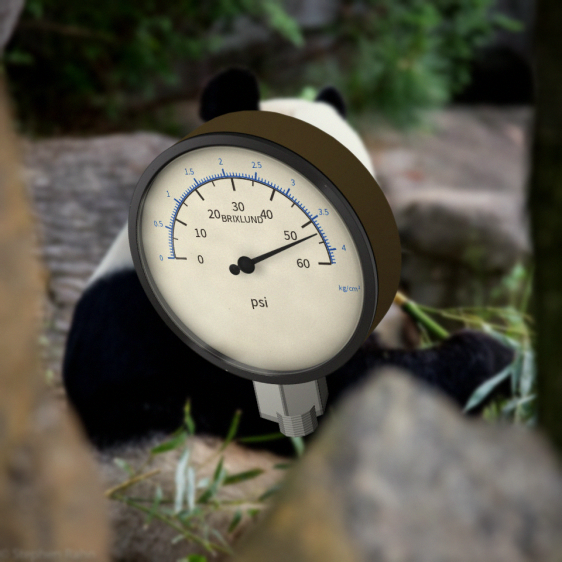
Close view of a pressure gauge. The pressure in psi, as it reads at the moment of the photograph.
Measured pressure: 52.5 psi
